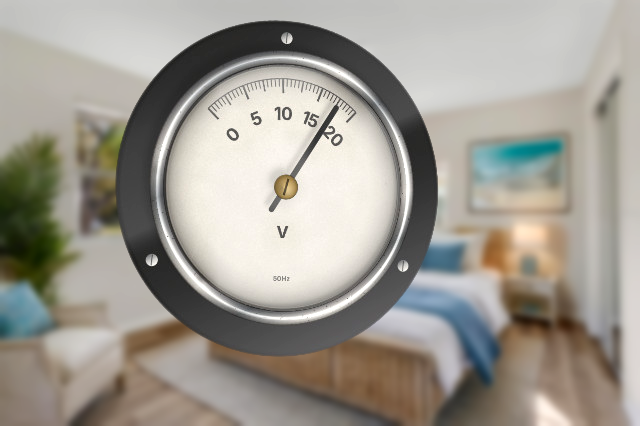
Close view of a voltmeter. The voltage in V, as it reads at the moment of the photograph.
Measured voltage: 17.5 V
